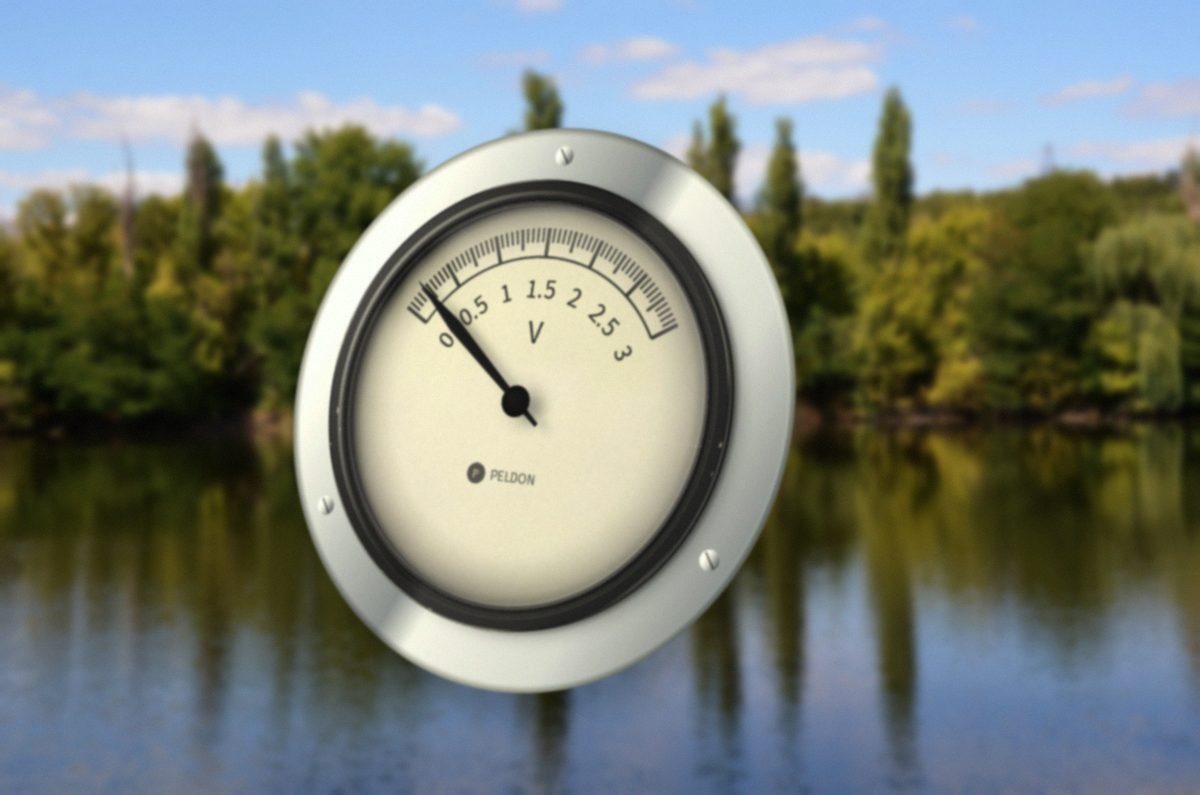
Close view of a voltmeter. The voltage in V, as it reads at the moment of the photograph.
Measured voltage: 0.25 V
